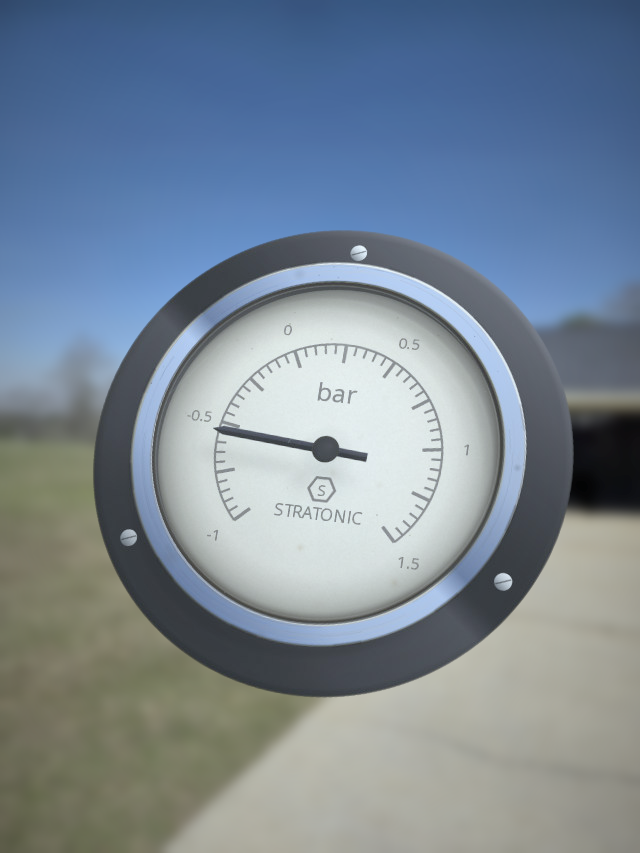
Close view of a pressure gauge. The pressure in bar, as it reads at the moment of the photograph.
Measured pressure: -0.55 bar
